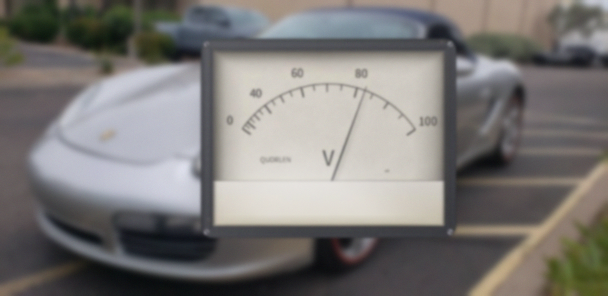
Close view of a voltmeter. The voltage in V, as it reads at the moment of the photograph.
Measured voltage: 82.5 V
